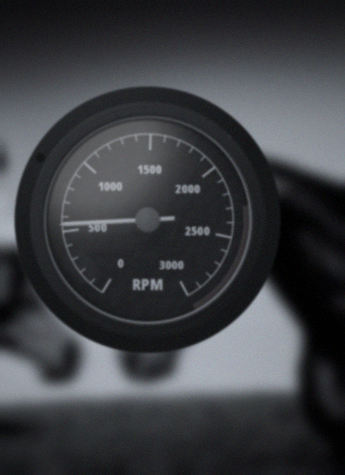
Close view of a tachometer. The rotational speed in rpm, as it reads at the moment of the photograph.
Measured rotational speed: 550 rpm
